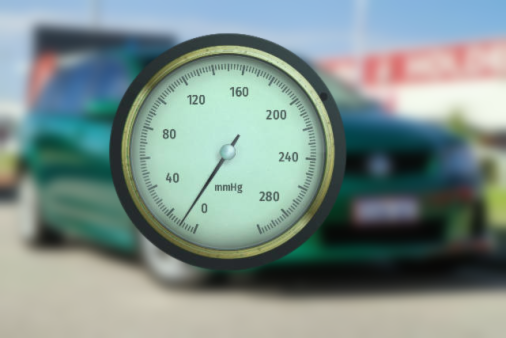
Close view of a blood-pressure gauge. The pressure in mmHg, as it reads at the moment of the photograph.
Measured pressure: 10 mmHg
